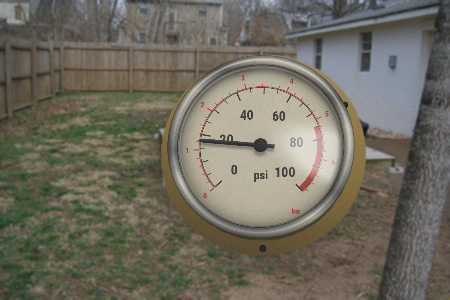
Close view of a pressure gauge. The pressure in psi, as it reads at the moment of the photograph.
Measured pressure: 17.5 psi
